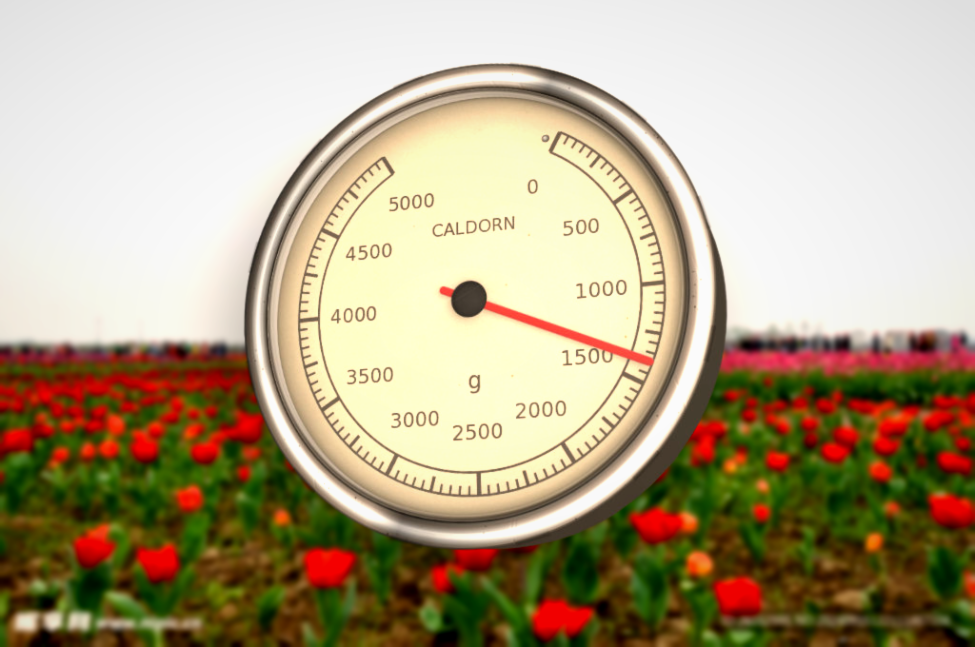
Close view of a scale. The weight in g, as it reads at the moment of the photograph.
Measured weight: 1400 g
